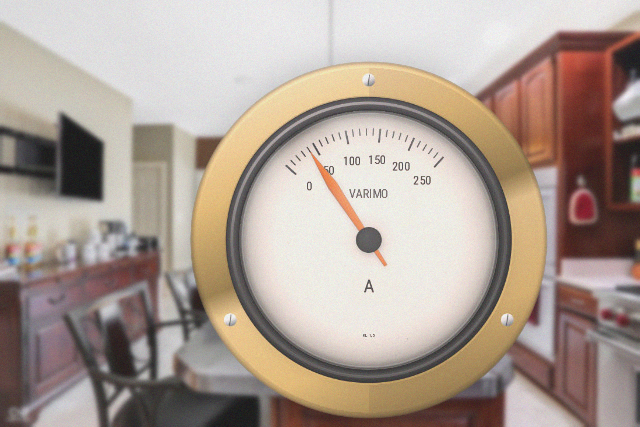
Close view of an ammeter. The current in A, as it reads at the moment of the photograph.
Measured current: 40 A
